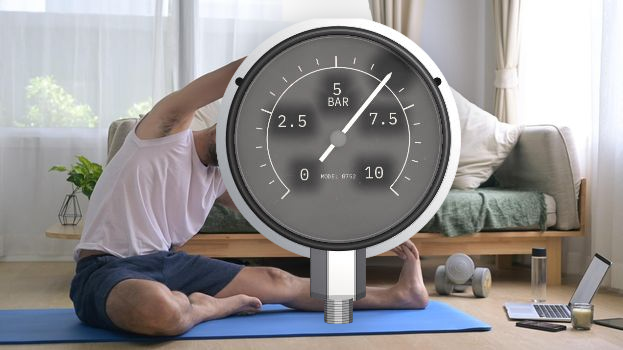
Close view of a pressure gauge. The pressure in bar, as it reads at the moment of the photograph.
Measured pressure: 6.5 bar
